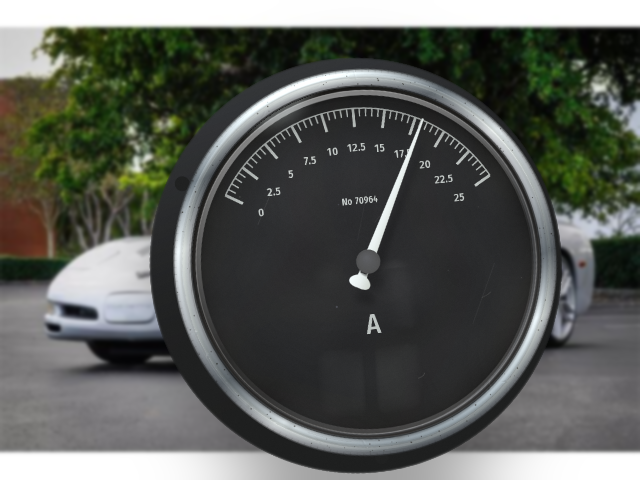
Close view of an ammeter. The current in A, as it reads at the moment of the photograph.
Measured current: 18 A
